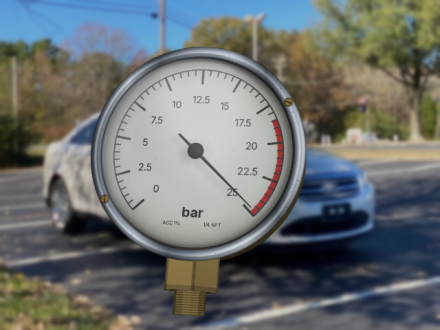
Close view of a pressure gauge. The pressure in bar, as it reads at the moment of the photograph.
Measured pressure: 24.75 bar
